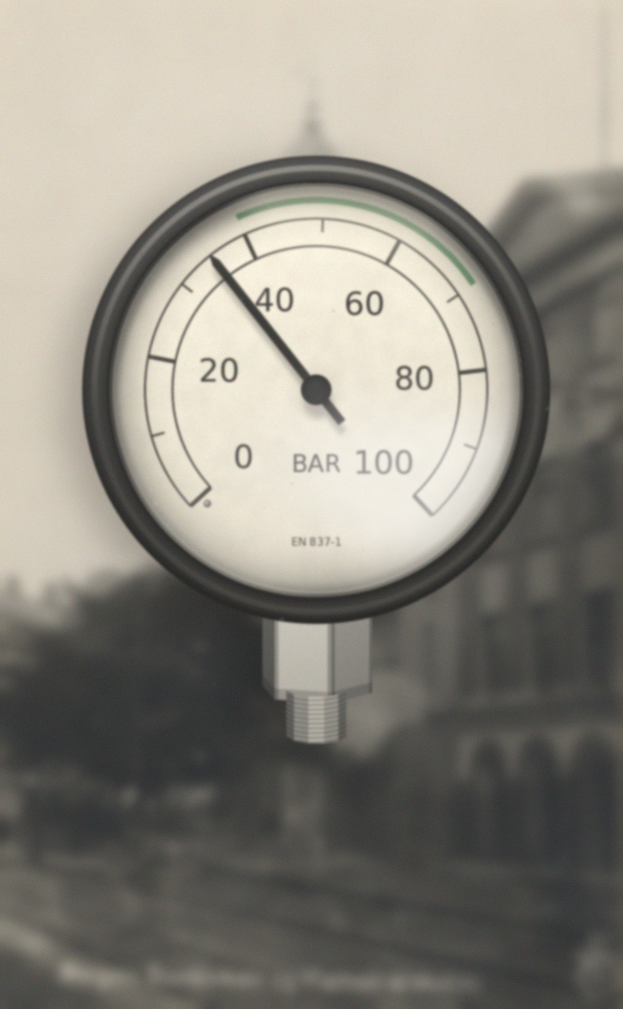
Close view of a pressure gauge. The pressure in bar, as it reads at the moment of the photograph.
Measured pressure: 35 bar
